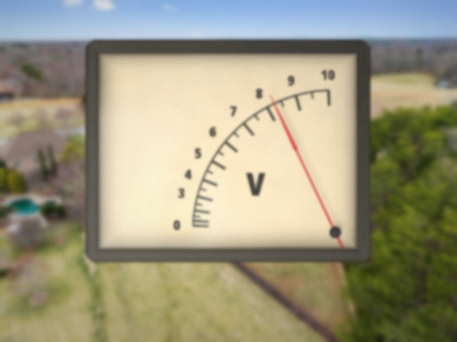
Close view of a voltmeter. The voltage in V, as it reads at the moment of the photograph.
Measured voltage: 8.25 V
